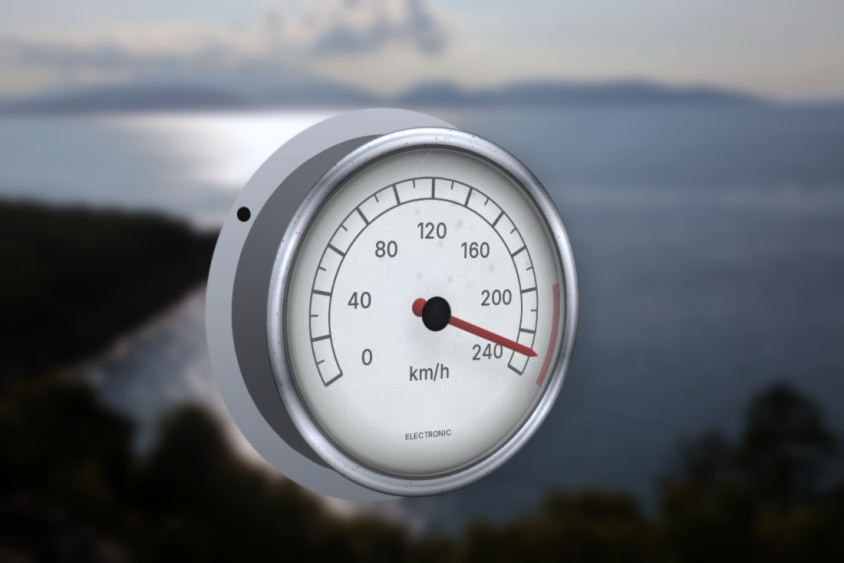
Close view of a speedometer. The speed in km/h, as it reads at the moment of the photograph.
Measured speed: 230 km/h
